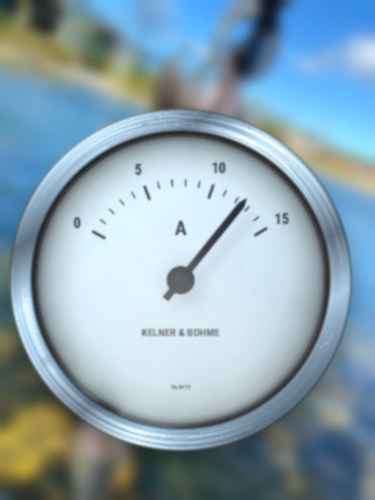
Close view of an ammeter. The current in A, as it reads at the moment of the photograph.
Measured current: 12.5 A
